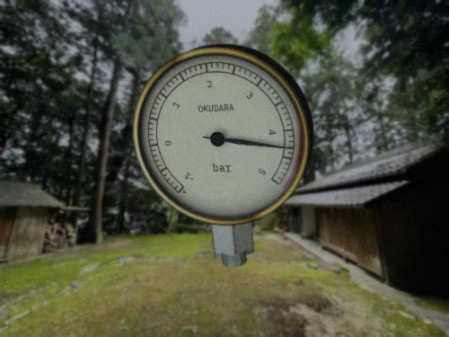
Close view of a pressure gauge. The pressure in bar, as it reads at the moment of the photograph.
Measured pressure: 4.3 bar
